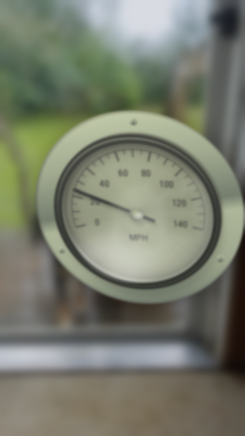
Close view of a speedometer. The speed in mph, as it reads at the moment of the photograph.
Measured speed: 25 mph
